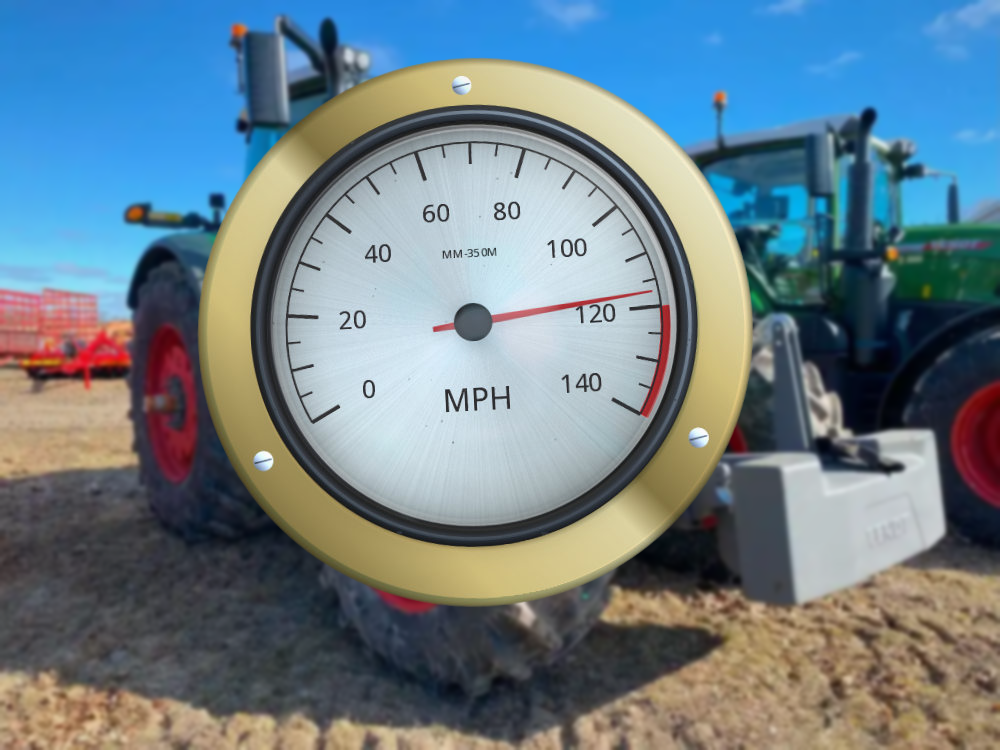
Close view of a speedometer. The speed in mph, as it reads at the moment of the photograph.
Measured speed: 117.5 mph
